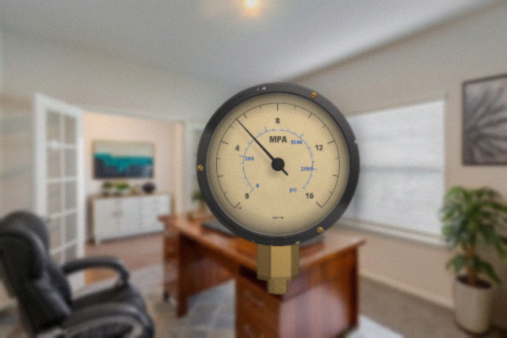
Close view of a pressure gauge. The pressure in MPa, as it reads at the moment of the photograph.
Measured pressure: 5.5 MPa
